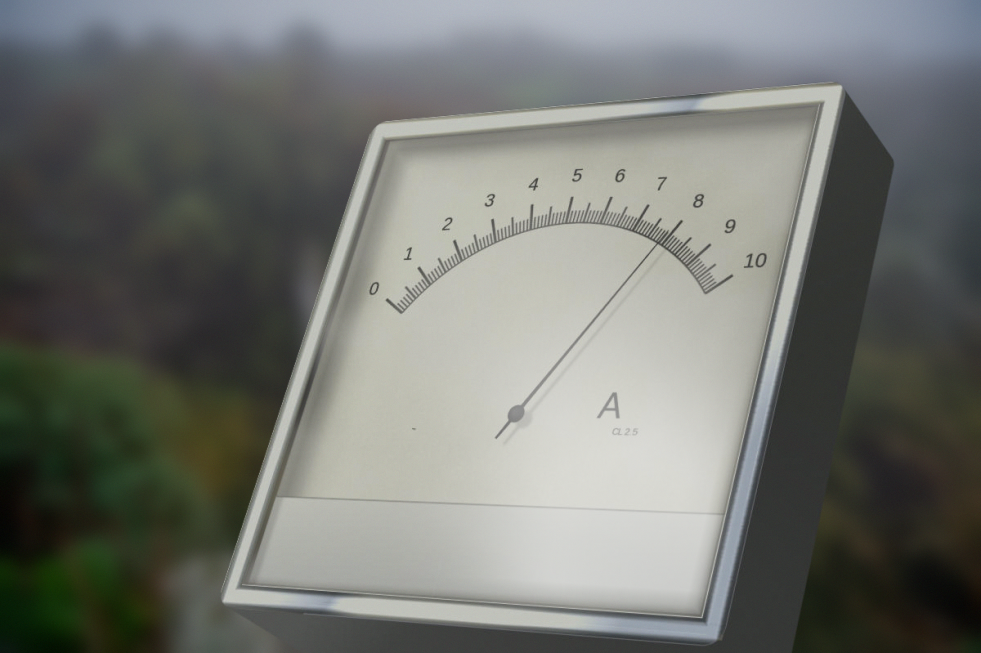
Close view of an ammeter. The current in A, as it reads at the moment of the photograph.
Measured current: 8 A
